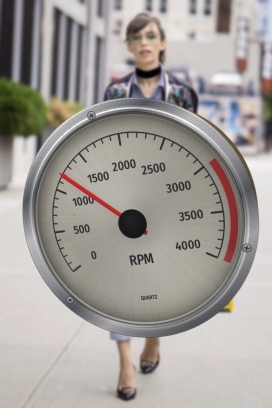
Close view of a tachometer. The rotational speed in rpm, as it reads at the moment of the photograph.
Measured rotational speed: 1200 rpm
